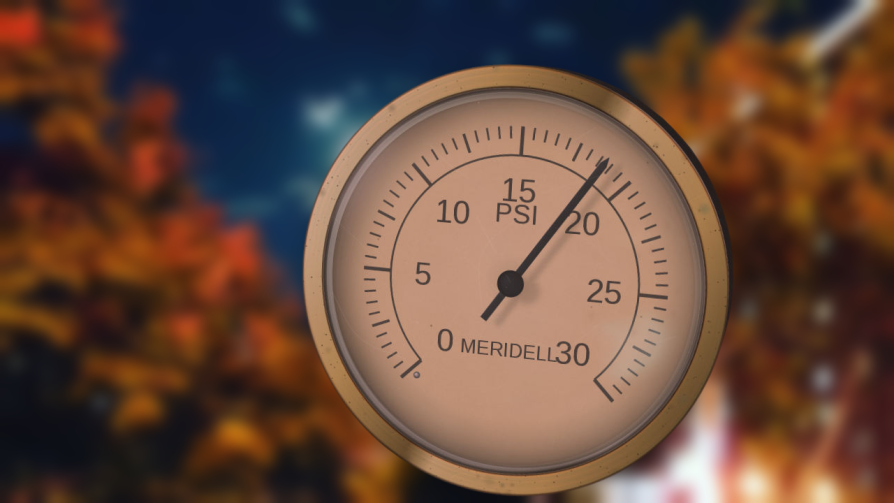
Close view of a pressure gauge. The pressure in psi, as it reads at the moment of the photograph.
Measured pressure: 18.75 psi
